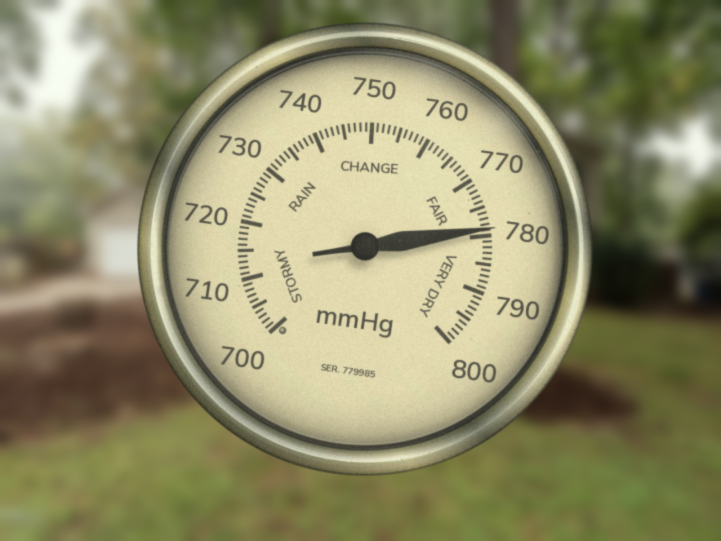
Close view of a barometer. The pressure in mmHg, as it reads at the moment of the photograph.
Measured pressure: 779 mmHg
